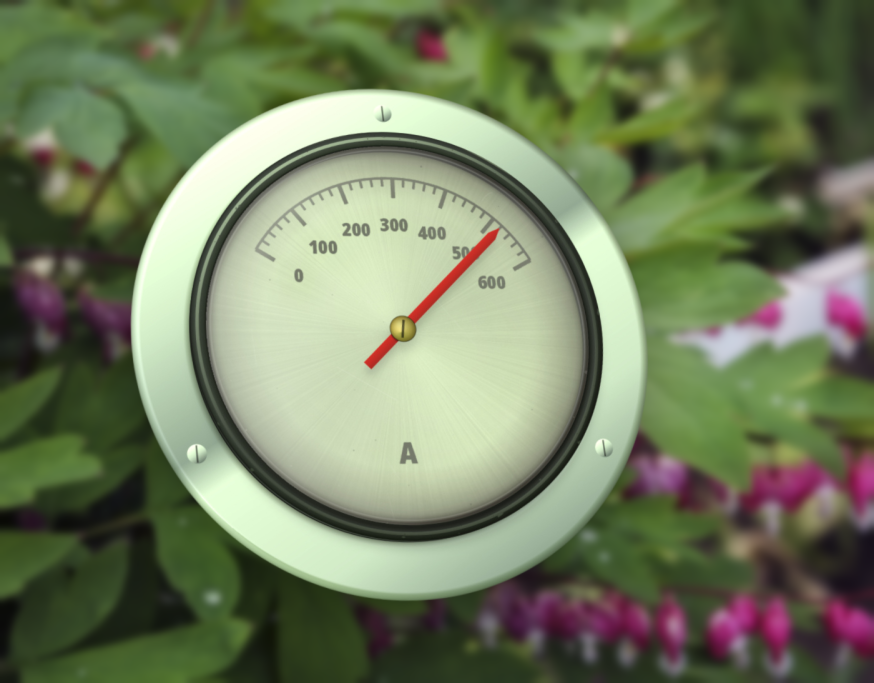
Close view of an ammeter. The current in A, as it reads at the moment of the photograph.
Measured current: 520 A
